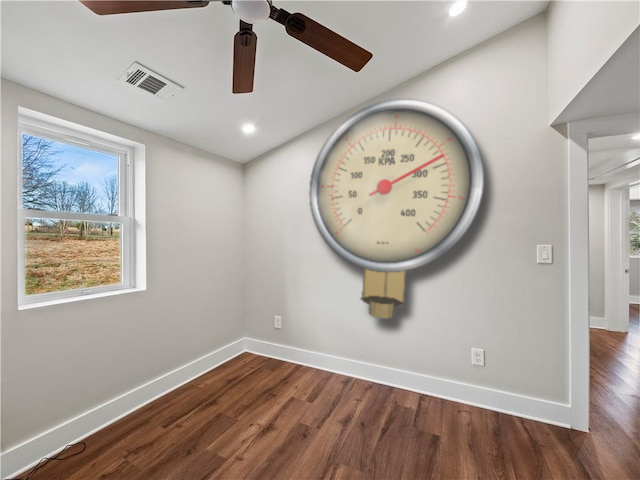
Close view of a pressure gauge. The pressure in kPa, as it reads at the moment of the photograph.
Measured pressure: 290 kPa
